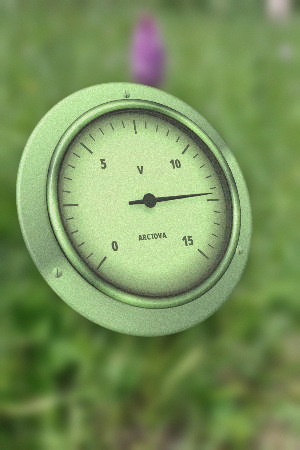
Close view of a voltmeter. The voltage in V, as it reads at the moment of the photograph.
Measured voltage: 12.25 V
